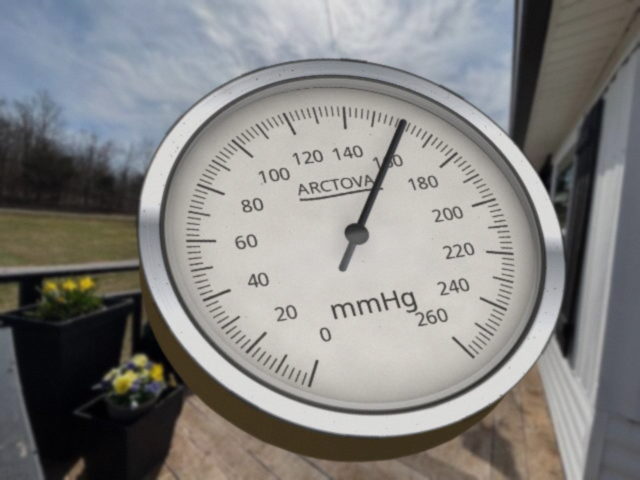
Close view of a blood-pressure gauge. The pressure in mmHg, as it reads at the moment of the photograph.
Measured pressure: 160 mmHg
